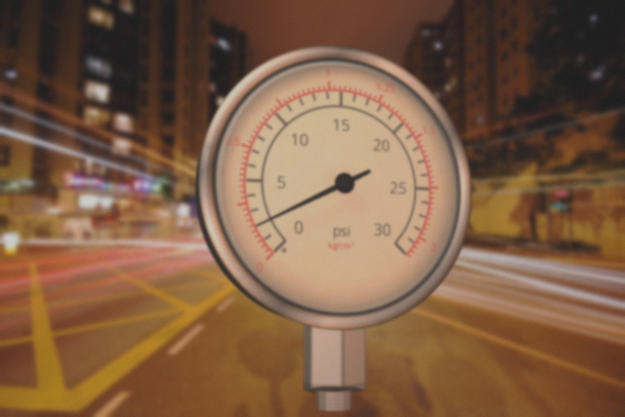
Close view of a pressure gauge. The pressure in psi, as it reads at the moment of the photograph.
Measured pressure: 2 psi
